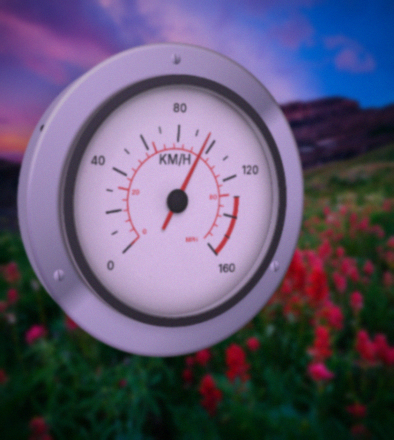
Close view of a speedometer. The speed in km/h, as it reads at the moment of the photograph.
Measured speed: 95 km/h
